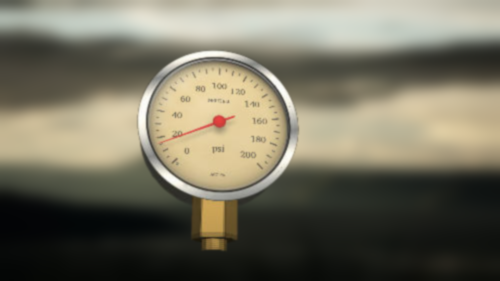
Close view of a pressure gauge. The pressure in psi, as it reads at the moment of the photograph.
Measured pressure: 15 psi
